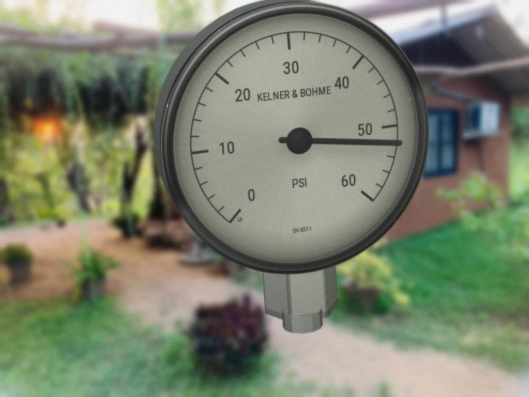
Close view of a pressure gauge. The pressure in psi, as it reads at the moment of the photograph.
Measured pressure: 52 psi
